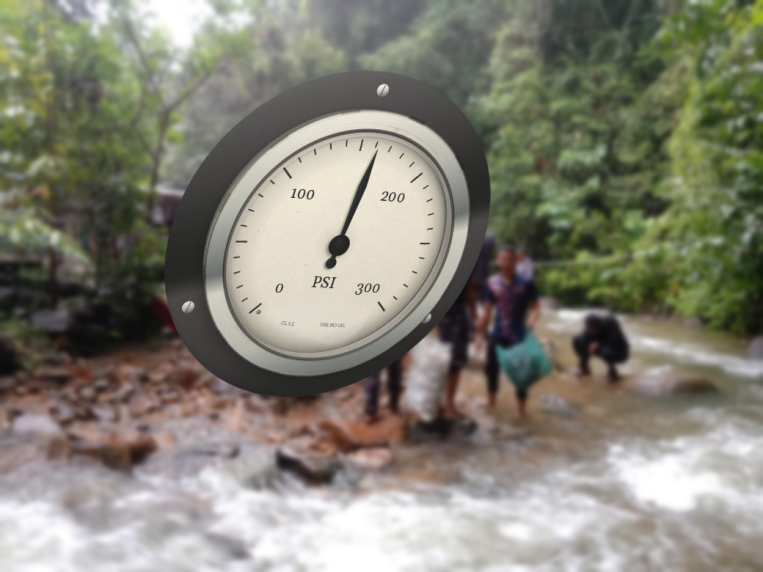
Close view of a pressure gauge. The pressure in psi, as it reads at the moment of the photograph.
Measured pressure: 160 psi
